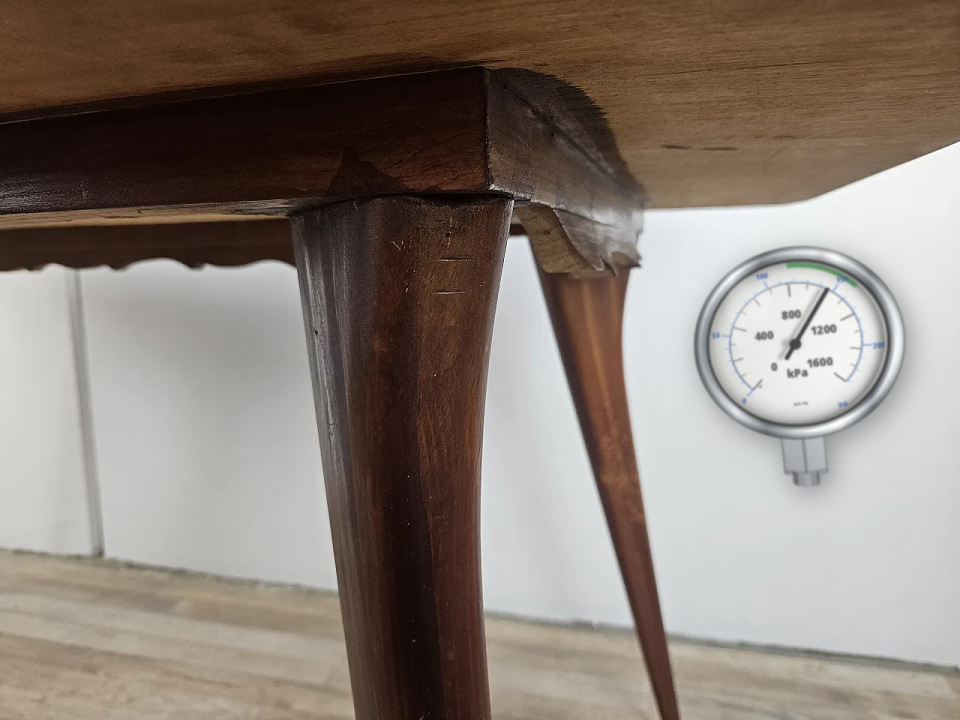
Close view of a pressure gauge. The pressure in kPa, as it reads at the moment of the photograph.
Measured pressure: 1000 kPa
